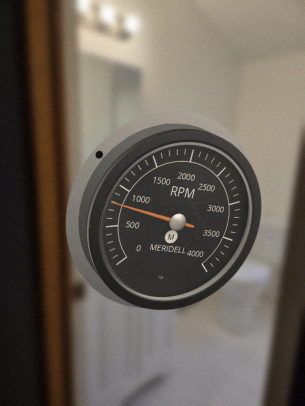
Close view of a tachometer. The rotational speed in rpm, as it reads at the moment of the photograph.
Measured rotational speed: 800 rpm
